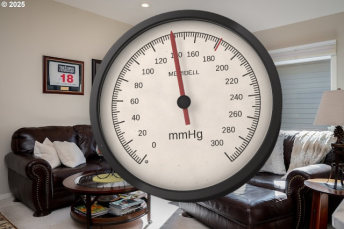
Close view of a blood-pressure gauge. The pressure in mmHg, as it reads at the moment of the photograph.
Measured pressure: 140 mmHg
